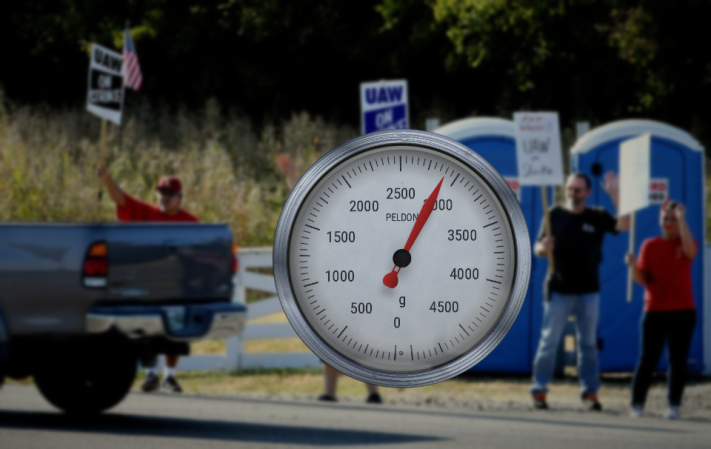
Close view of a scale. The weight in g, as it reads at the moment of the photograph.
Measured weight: 2900 g
